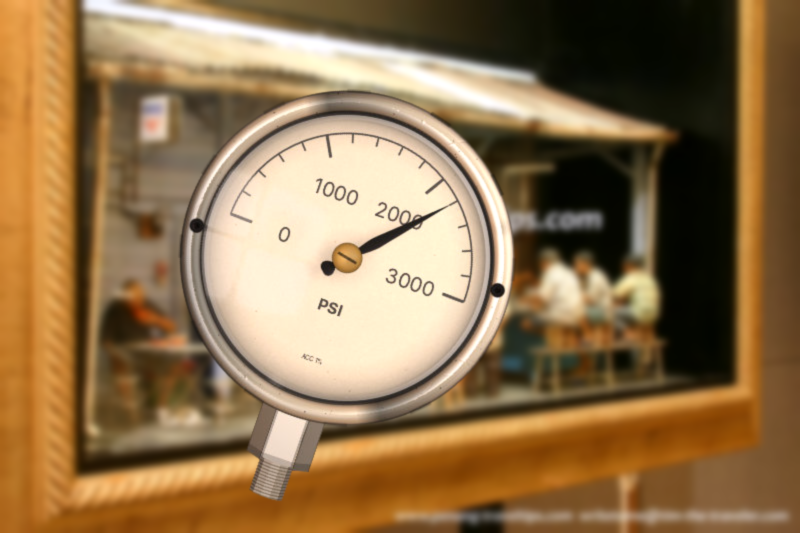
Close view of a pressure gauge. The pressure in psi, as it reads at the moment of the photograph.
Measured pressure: 2200 psi
